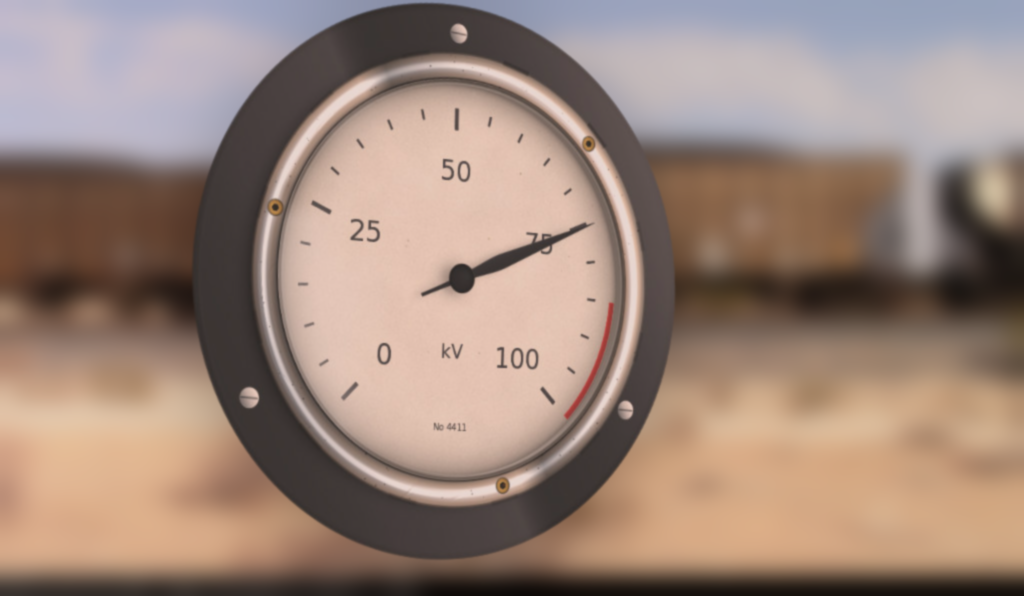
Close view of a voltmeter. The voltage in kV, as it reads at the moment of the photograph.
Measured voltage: 75 kV
